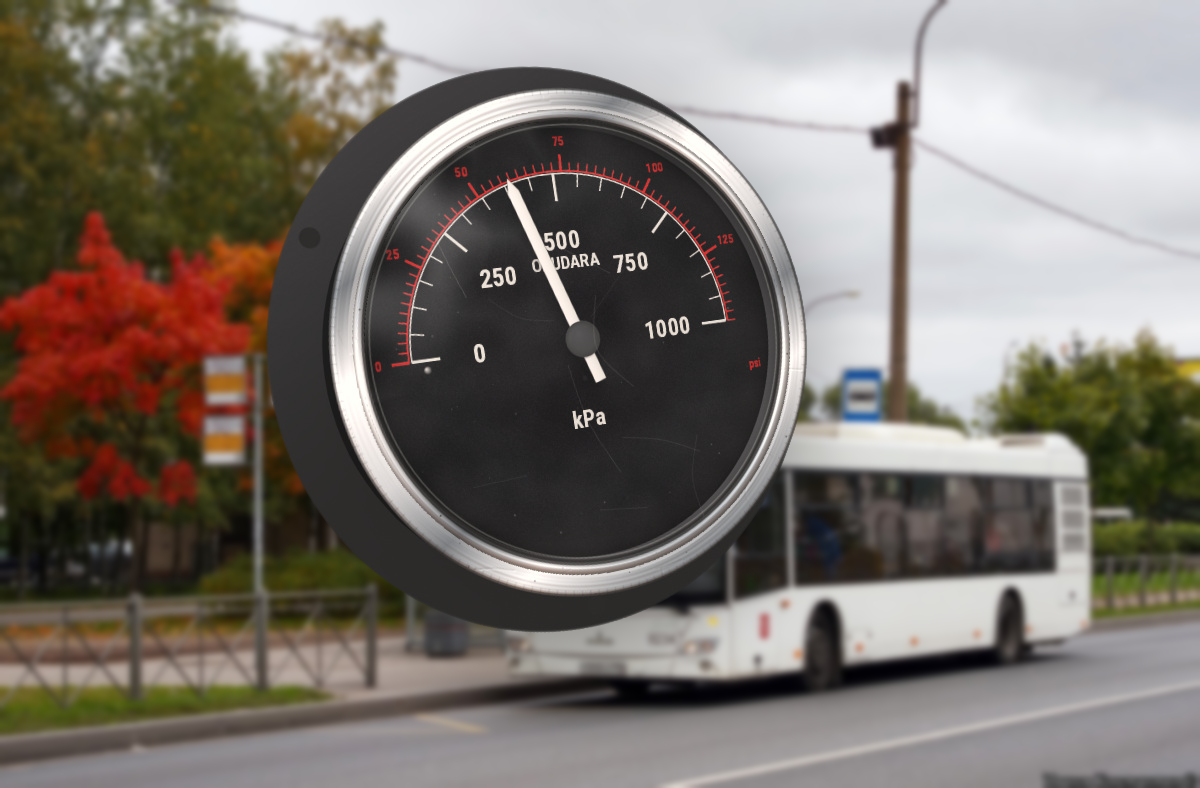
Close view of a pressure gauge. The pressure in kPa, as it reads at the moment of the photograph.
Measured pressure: 400 kPa
